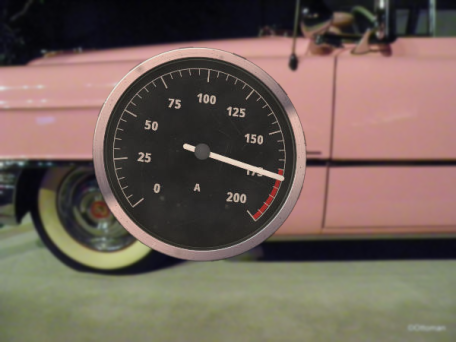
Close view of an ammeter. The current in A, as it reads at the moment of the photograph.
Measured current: 175 A
